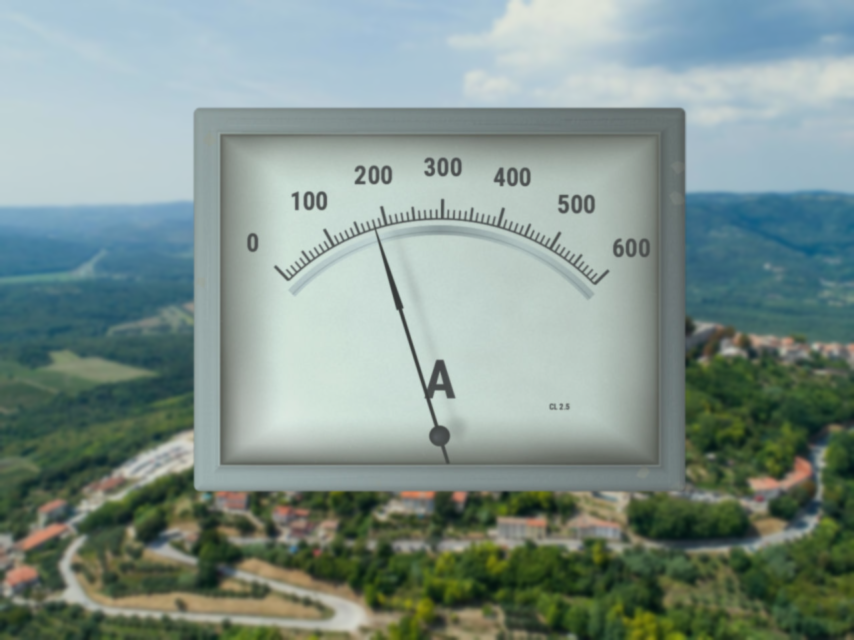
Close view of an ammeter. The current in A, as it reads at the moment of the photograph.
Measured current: 180 A
